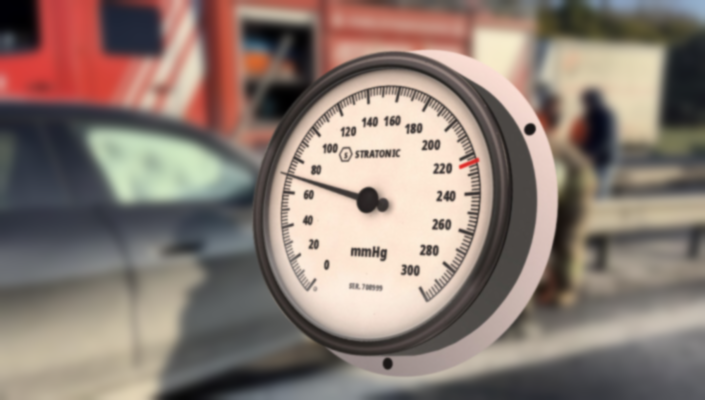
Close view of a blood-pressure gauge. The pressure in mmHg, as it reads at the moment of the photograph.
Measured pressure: 70 mmHg
